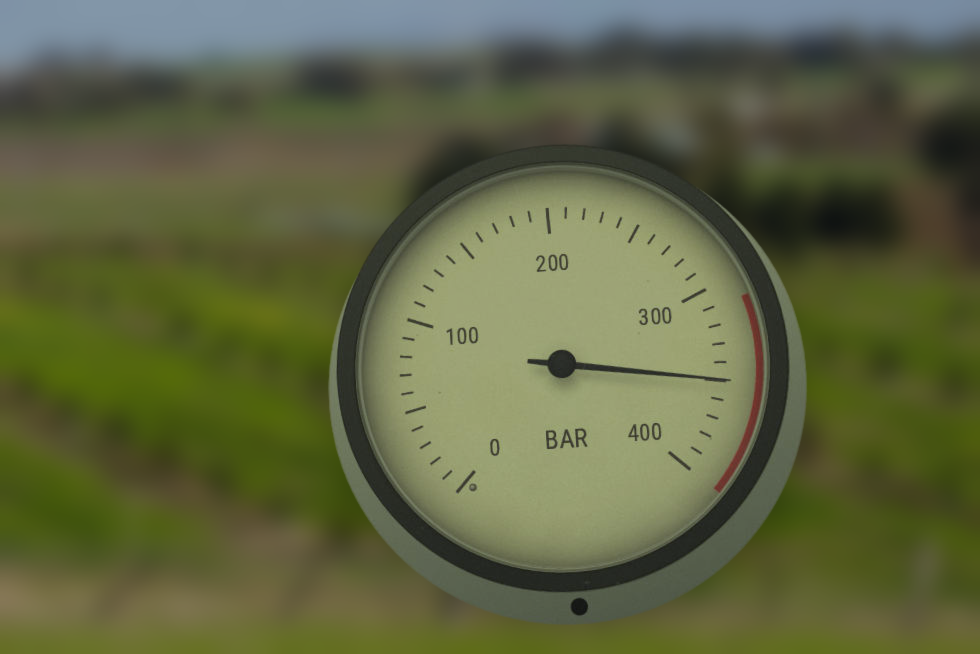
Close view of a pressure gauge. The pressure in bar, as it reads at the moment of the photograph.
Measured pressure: 350 bar
